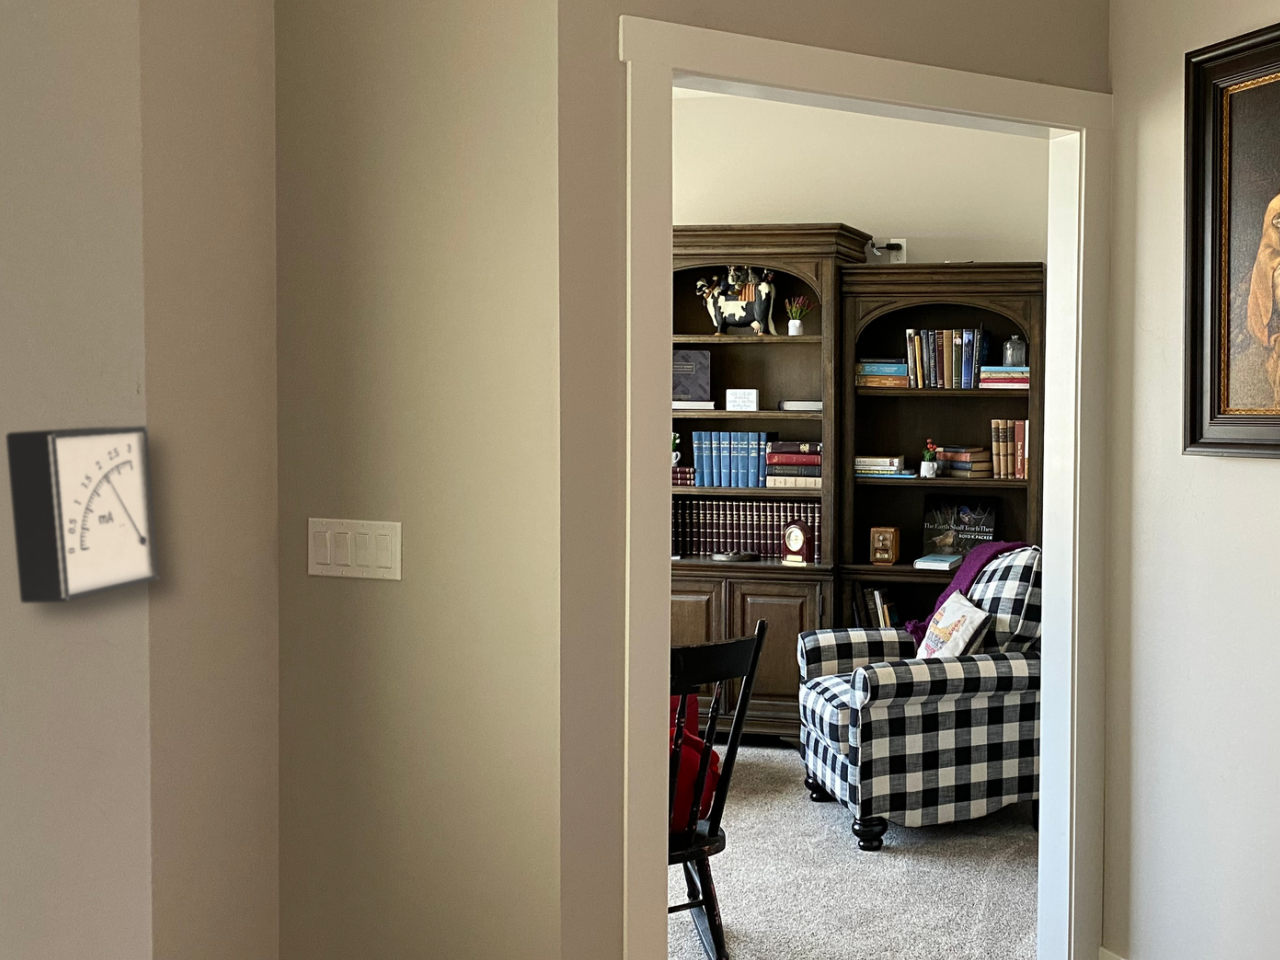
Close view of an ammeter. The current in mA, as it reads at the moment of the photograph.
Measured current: 2 mA
